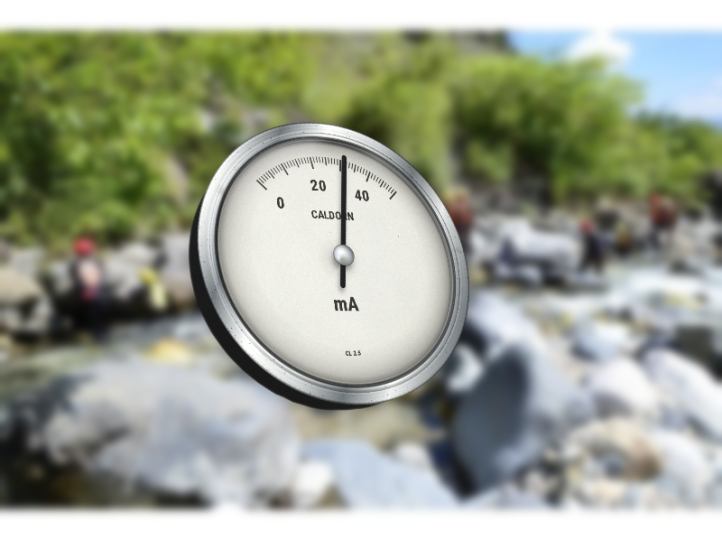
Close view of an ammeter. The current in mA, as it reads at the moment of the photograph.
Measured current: 30 mA
